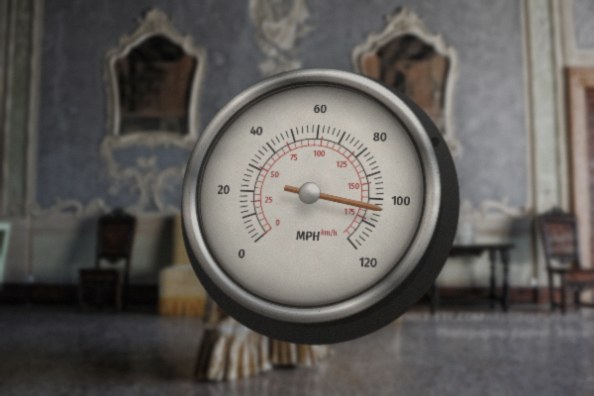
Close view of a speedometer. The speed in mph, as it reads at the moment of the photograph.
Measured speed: 104 mph
